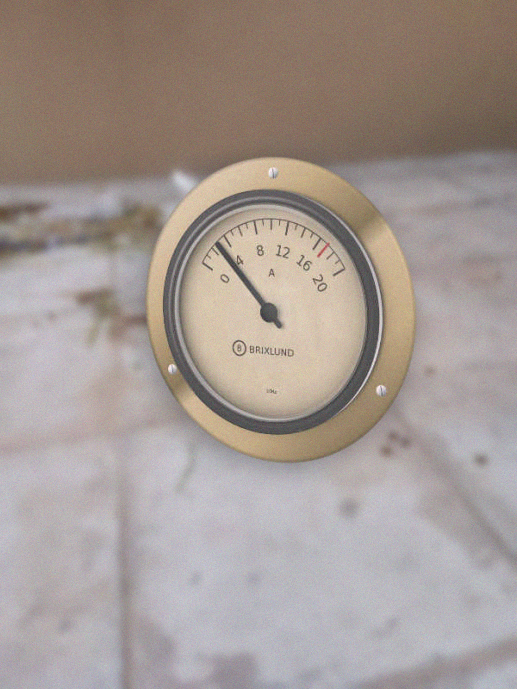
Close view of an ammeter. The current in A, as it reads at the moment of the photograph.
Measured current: 3 A
